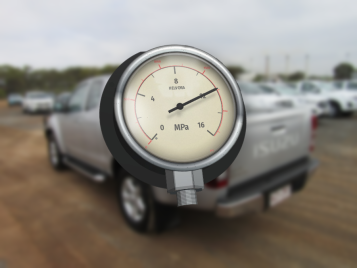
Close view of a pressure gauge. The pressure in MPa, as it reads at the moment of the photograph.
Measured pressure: 12 MPa
